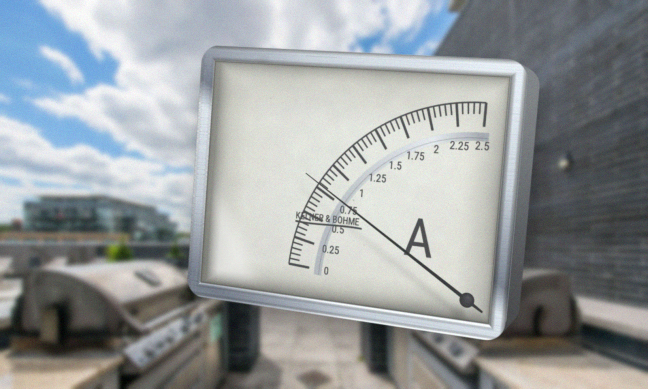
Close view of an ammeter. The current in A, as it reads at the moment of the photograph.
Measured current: 0.8 A
